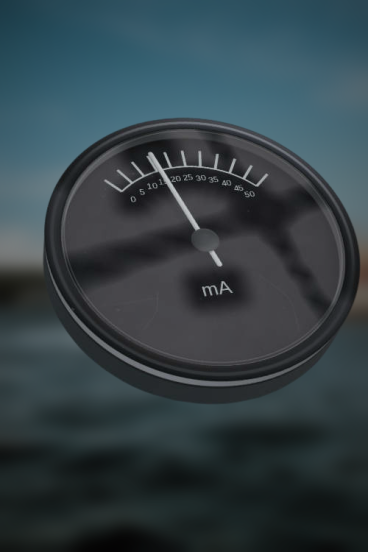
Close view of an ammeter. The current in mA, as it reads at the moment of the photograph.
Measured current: 15 mA
